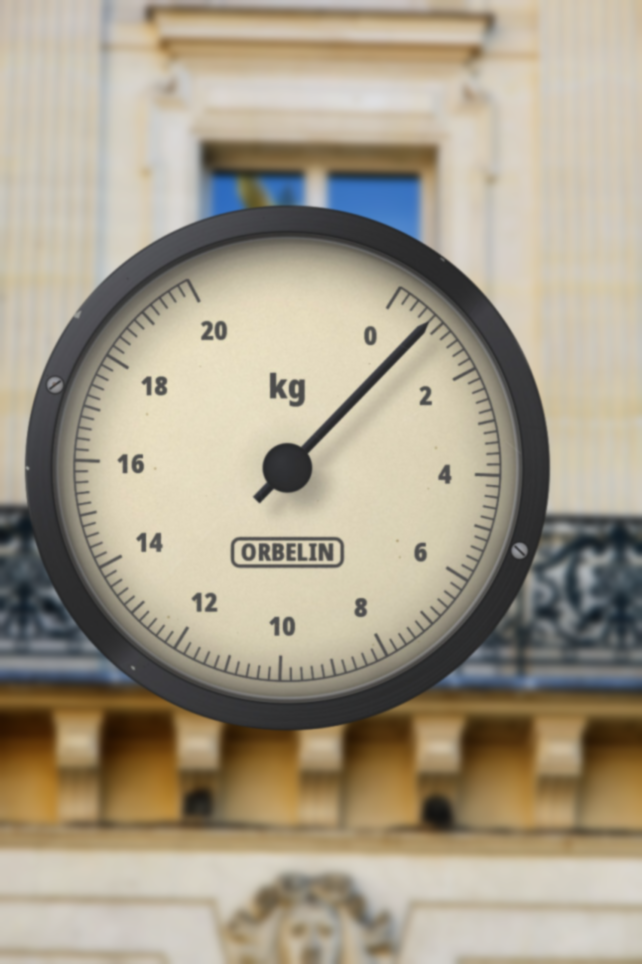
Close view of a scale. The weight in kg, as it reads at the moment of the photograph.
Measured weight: 0.8 kg
